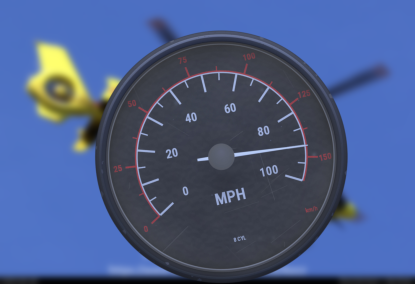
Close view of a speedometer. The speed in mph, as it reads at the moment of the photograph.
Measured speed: 90 mph
